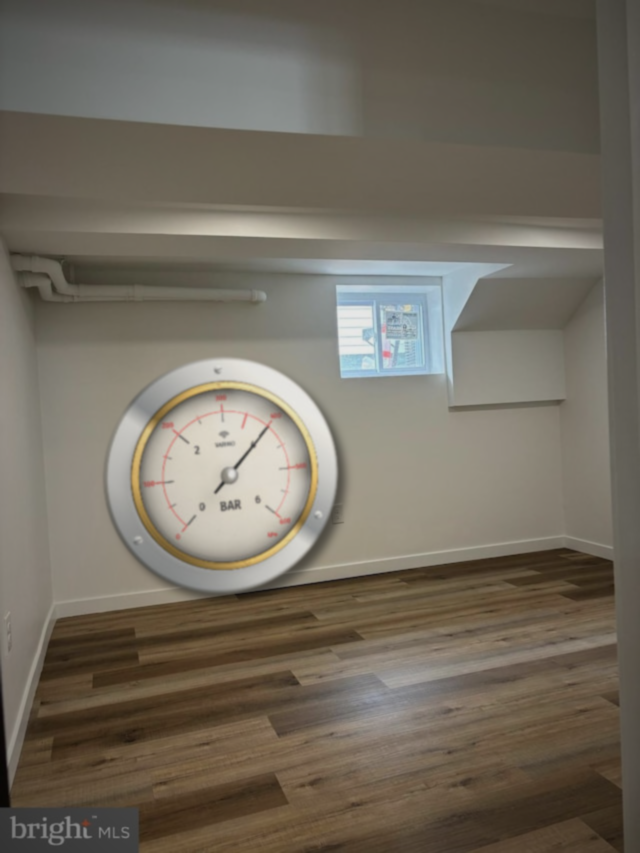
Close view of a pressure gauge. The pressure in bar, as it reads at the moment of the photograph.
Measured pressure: 4 bar
